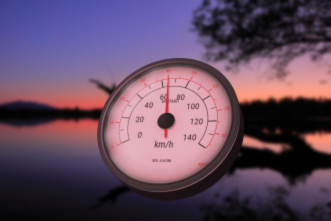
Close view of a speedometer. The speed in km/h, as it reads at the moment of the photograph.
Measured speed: 65 km/h
